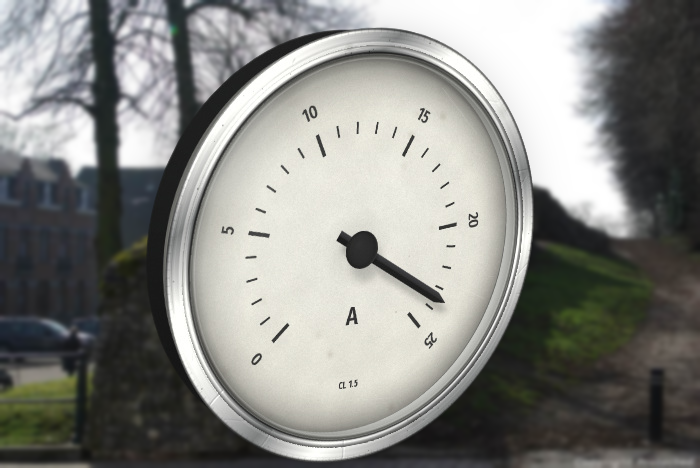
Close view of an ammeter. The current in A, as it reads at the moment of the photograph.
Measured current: 23.5 A
